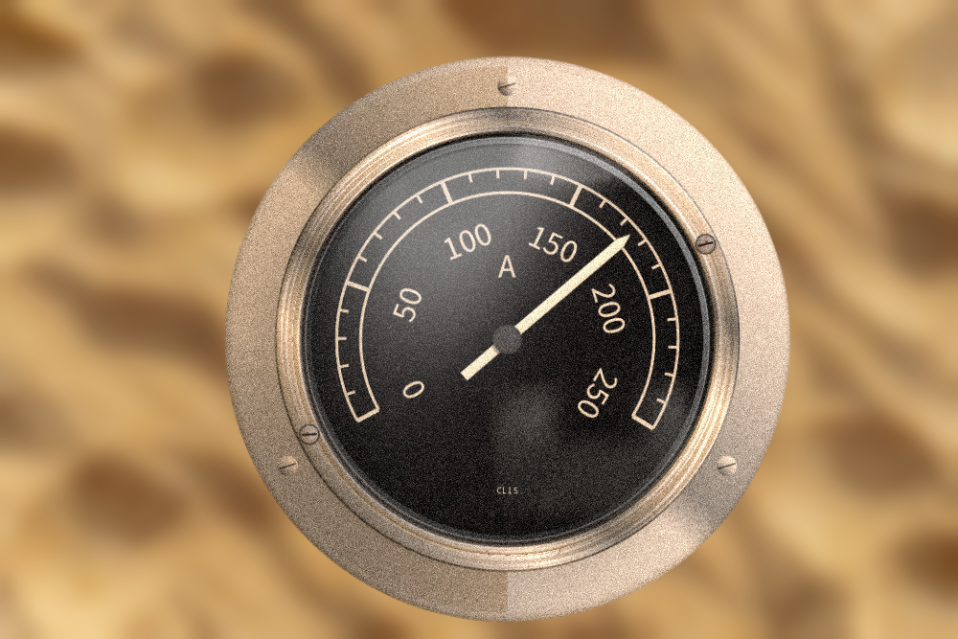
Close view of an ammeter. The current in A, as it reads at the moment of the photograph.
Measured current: 175 A
